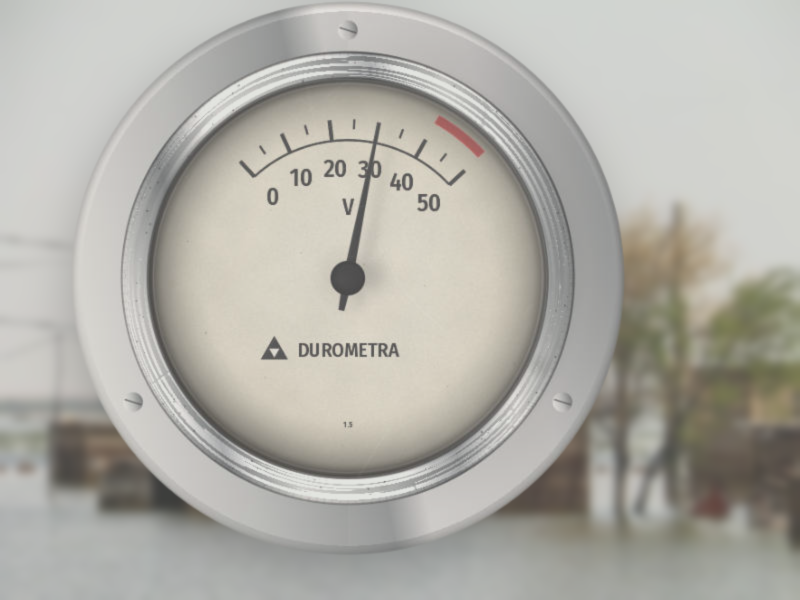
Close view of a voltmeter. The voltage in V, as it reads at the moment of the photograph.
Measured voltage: 30 V
